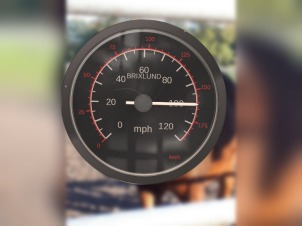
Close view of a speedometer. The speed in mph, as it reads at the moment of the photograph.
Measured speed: 100 mph
